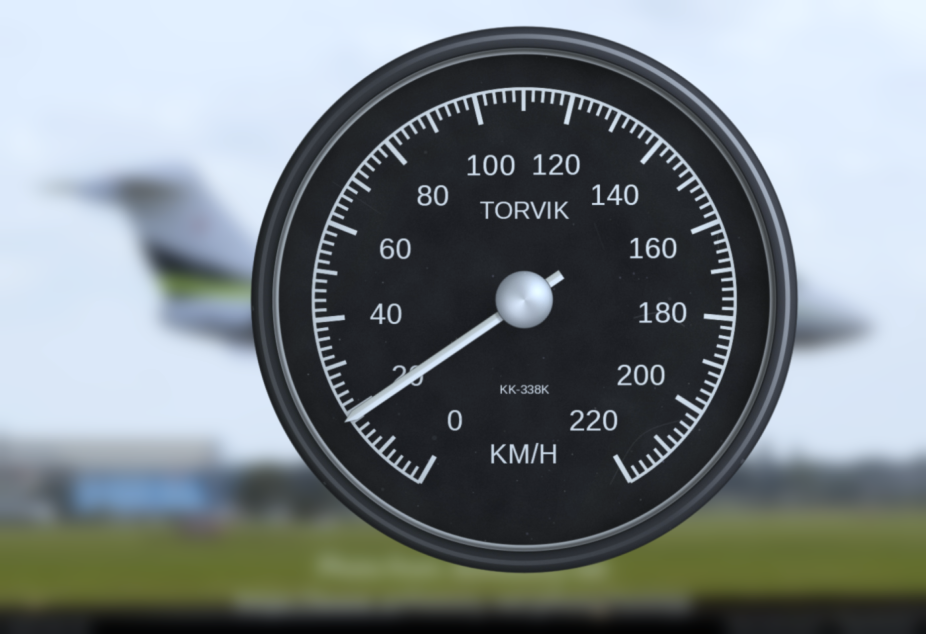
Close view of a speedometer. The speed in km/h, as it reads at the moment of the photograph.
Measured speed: 19 km/h
